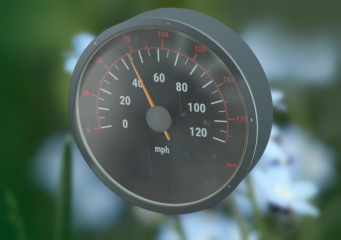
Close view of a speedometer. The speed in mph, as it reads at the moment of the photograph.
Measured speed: 45 mph
